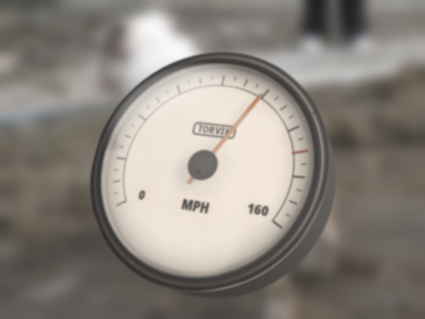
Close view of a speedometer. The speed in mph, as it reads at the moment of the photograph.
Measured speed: 100 mph
